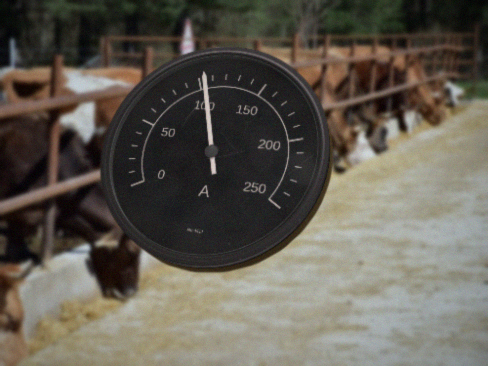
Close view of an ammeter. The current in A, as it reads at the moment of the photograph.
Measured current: 105 A
